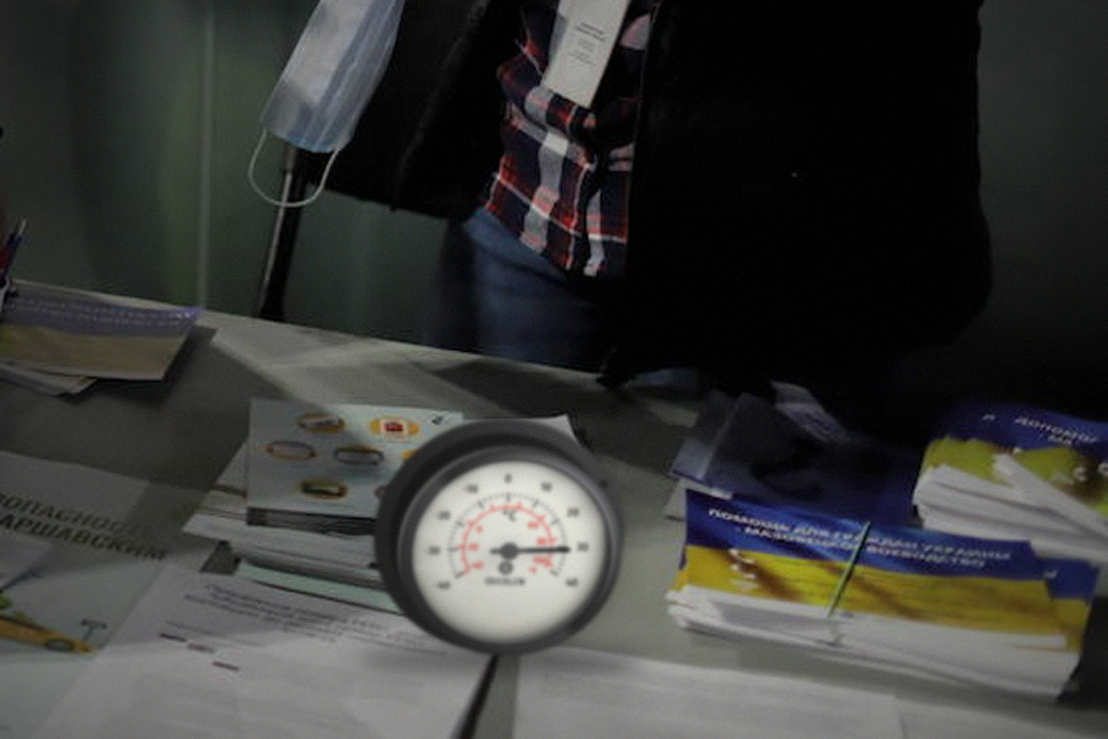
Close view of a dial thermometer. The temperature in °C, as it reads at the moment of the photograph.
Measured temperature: 30 °C
